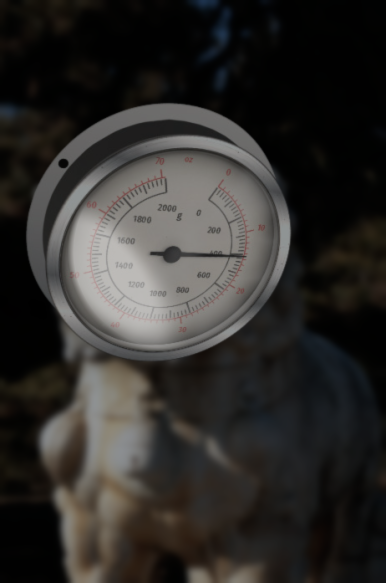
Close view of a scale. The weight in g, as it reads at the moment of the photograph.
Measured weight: 400 g
